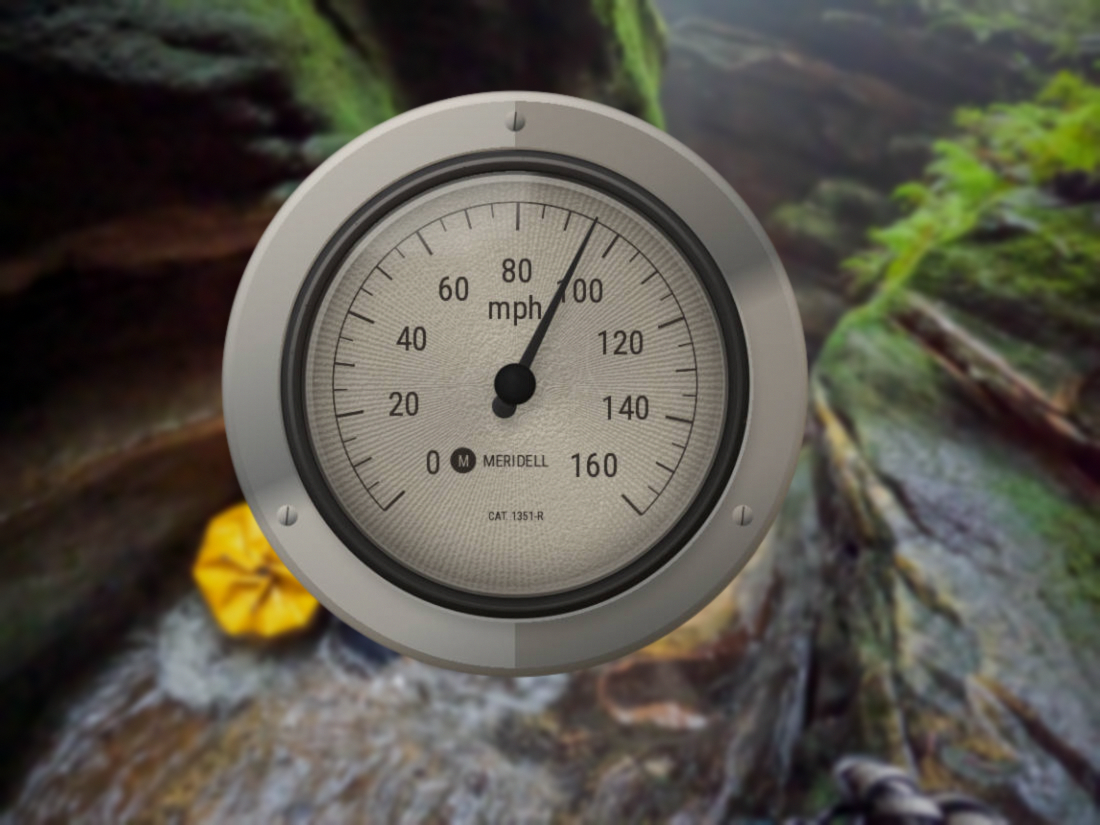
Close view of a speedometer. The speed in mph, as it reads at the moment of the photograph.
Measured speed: 95 mph
